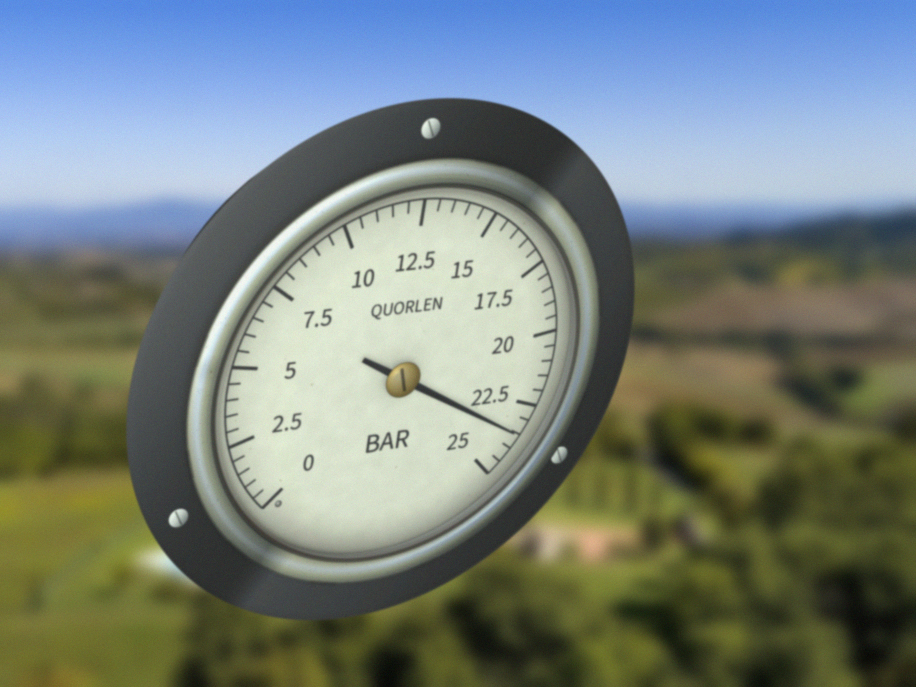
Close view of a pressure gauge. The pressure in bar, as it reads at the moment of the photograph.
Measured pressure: 23.5 bar
